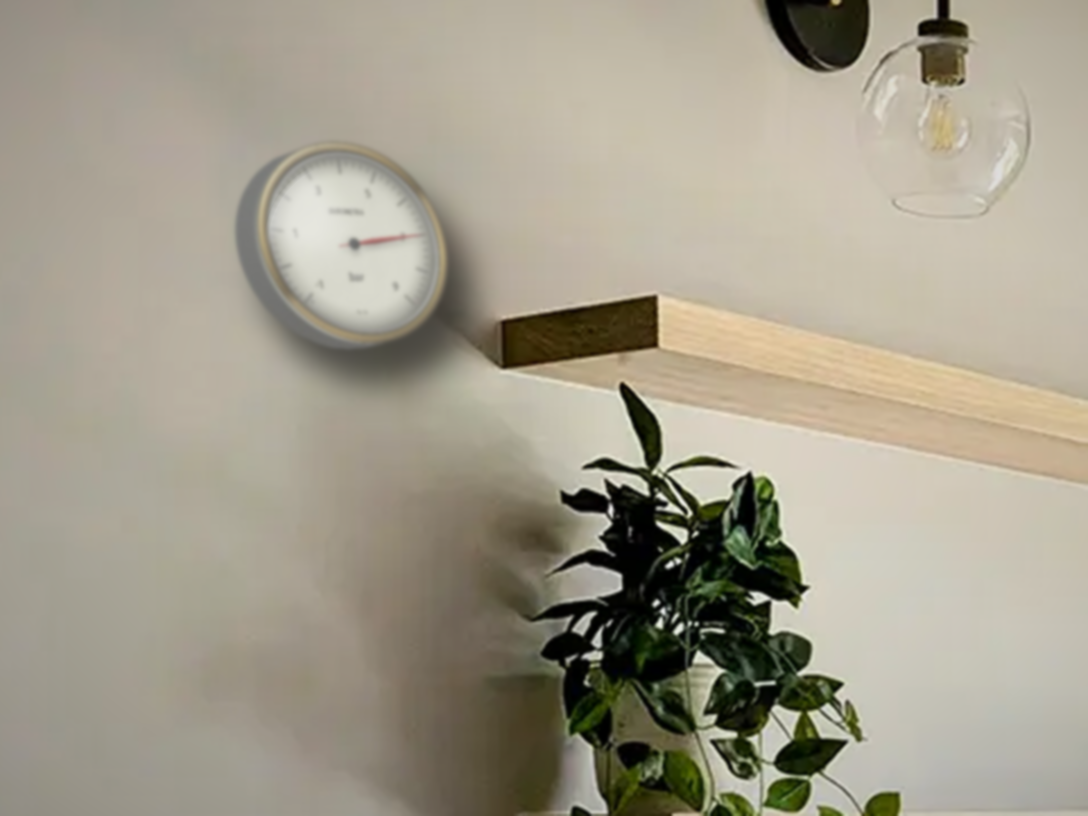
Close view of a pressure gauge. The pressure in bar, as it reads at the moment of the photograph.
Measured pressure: 7 bar
